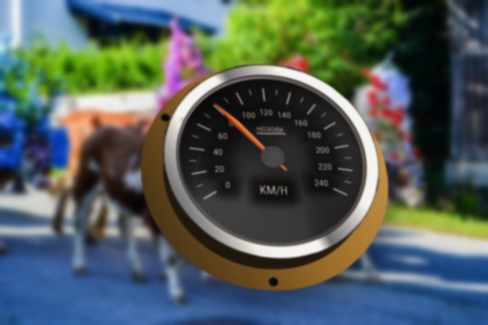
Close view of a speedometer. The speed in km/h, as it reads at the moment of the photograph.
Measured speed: 80 km/h
